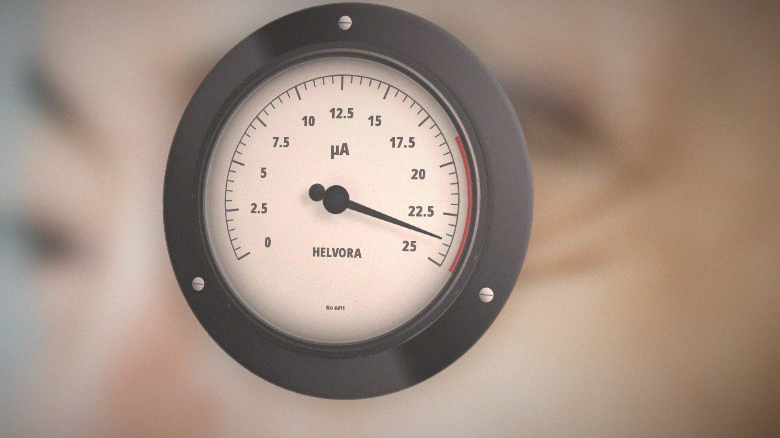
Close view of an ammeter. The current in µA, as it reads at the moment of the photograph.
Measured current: 23.75 µA
